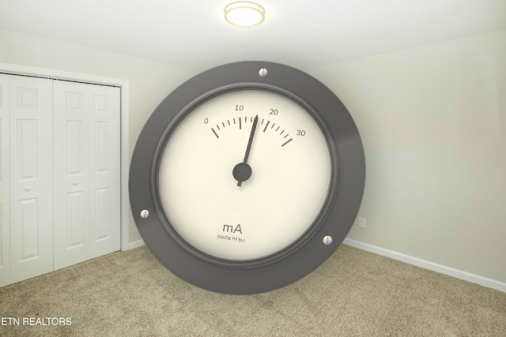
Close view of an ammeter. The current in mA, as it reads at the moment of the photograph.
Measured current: 16 mA
